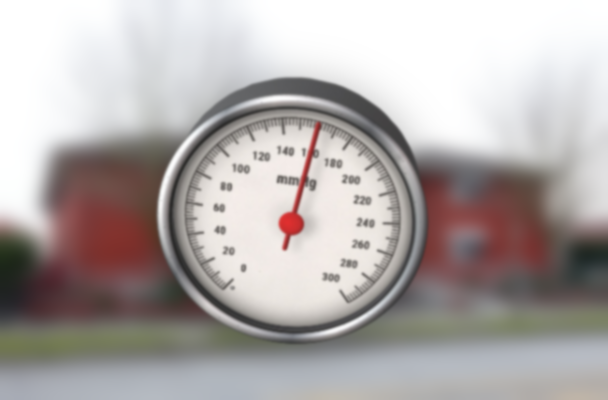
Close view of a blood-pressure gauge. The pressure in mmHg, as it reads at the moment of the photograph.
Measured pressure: 160 mmHg
